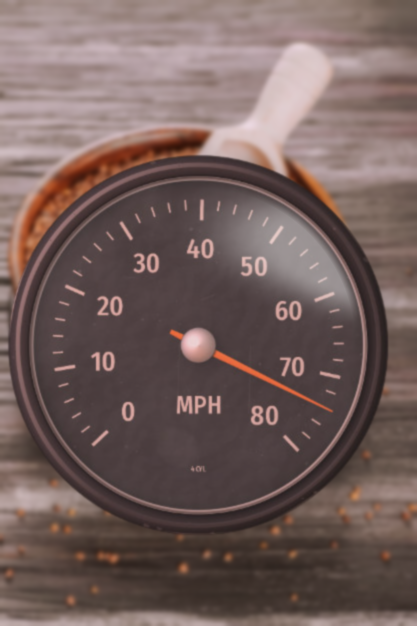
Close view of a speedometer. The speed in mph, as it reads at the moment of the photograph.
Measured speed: 74 mph
